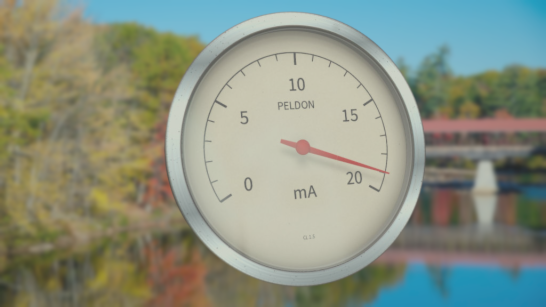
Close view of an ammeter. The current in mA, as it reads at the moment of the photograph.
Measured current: 19 mA
